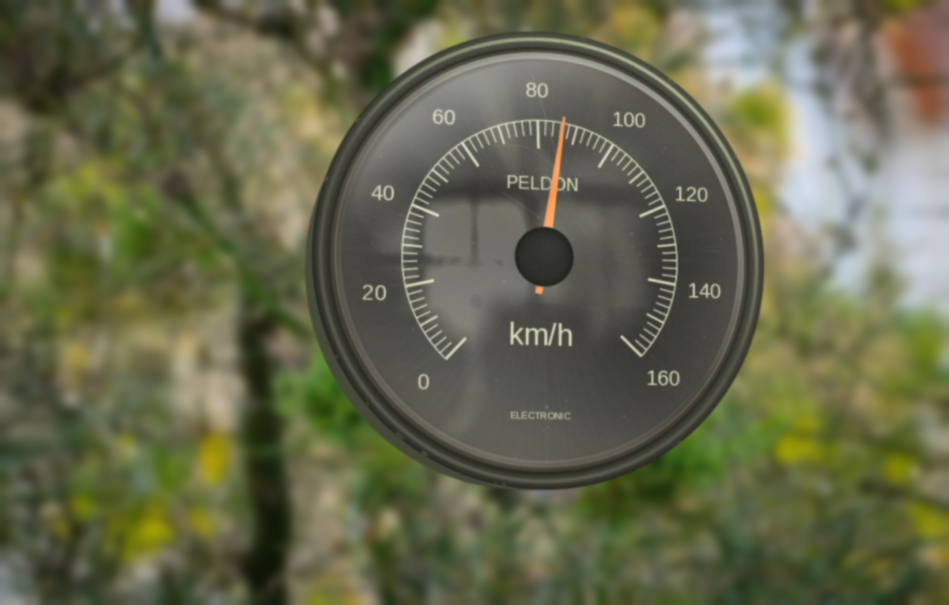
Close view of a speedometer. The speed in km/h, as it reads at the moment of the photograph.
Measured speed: 86 km/h
